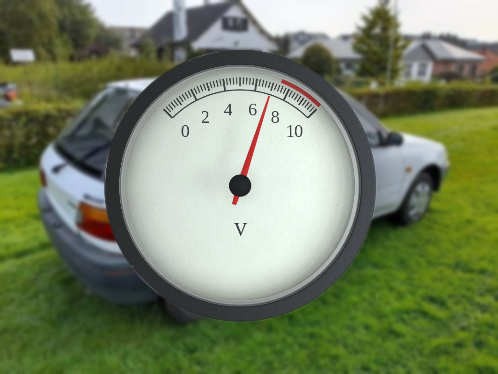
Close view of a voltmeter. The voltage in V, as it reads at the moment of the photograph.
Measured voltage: 7 V
